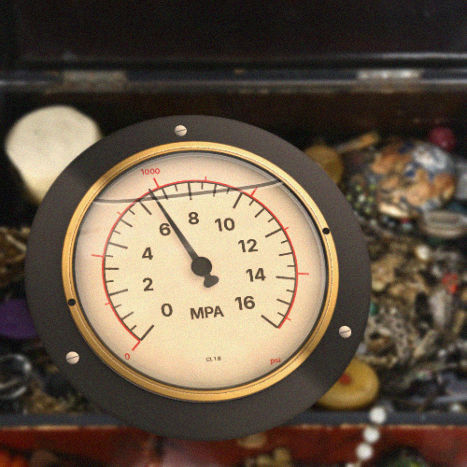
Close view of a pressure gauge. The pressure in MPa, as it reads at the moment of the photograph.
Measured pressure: 6.5 MPa
